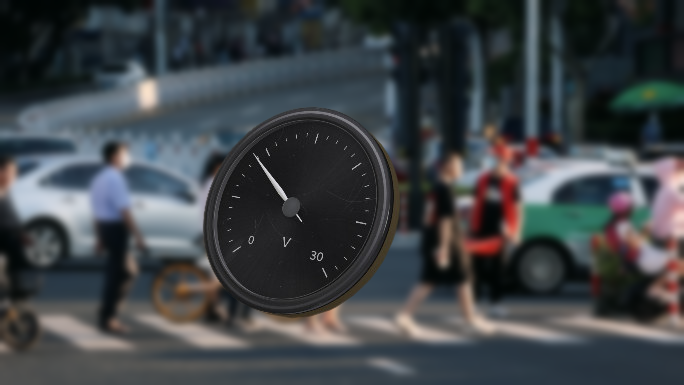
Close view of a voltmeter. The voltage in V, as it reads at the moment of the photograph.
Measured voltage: 9 V
